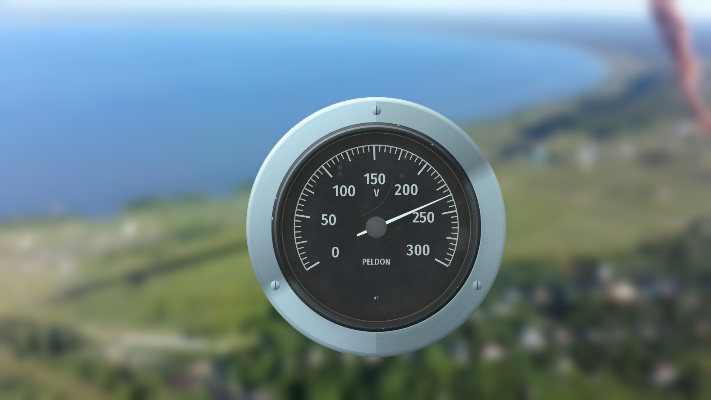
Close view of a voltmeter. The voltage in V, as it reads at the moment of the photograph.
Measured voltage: 235 V
